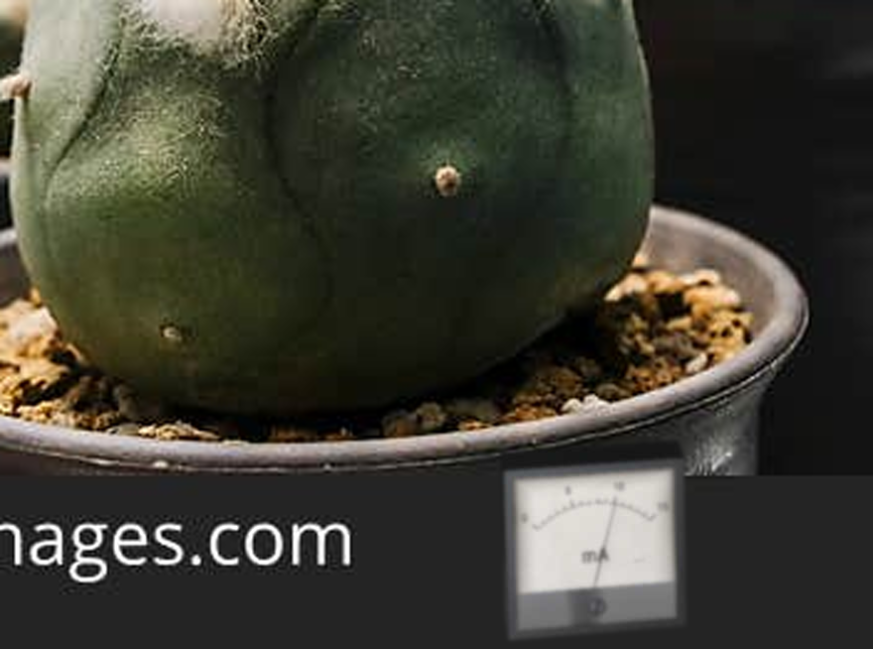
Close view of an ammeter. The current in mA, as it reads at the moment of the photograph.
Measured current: 10 mA
